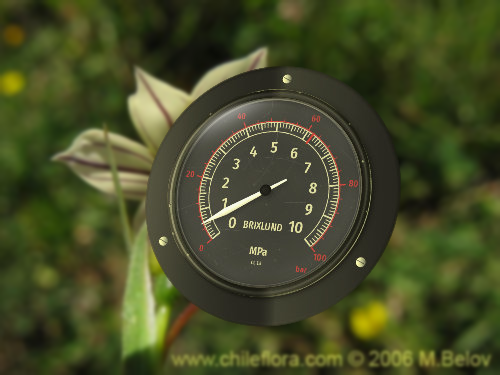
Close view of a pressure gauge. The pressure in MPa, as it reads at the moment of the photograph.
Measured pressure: 0.5 MPa
